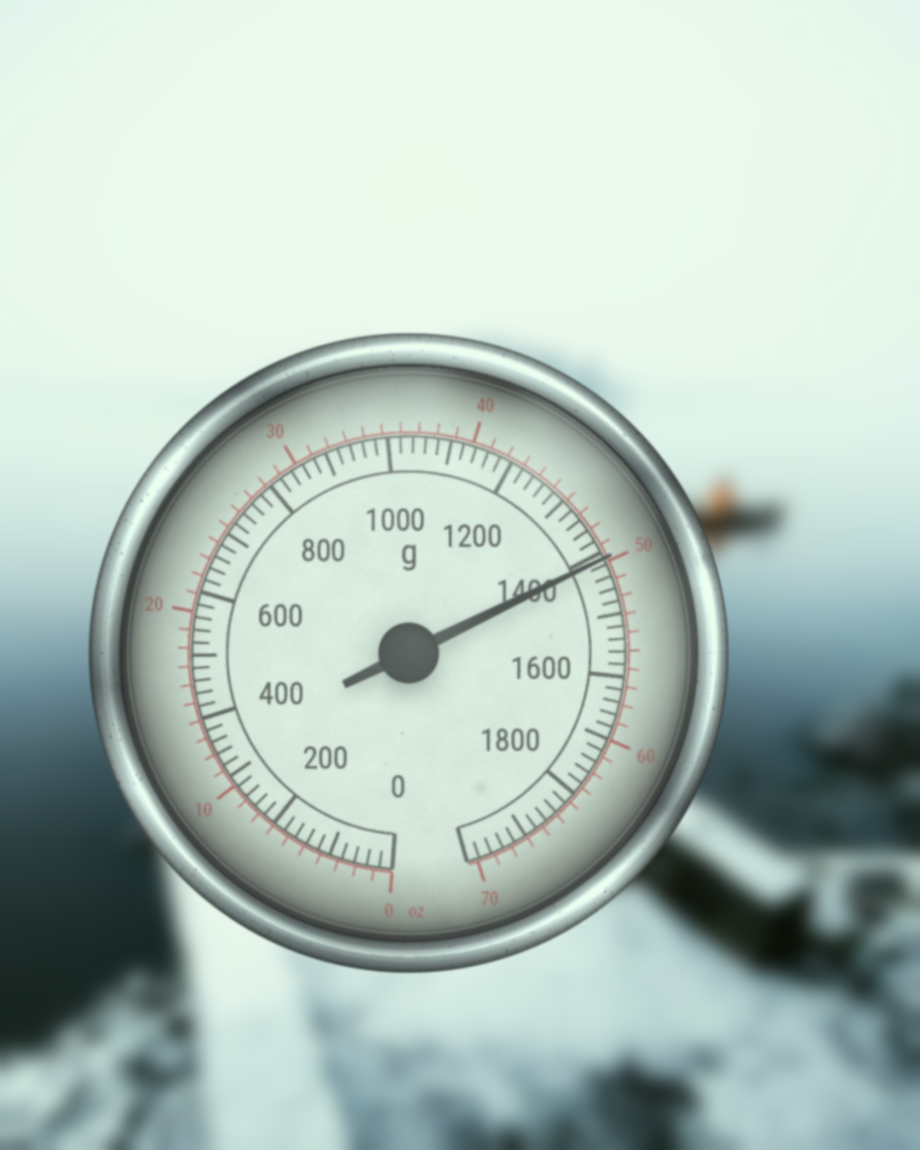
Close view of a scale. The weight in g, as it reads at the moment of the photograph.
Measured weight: 1410 g
